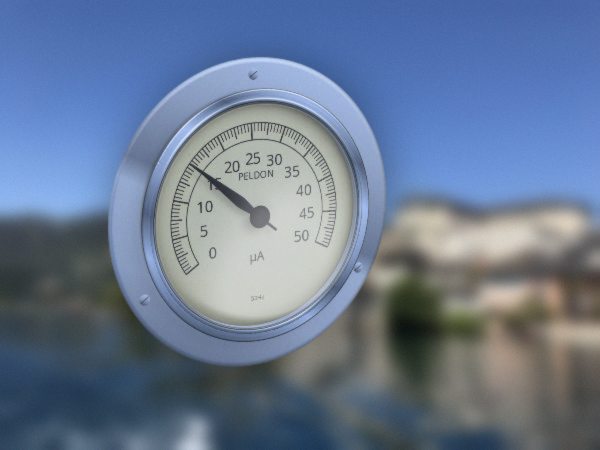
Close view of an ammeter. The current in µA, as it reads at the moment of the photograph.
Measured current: 15 µA
